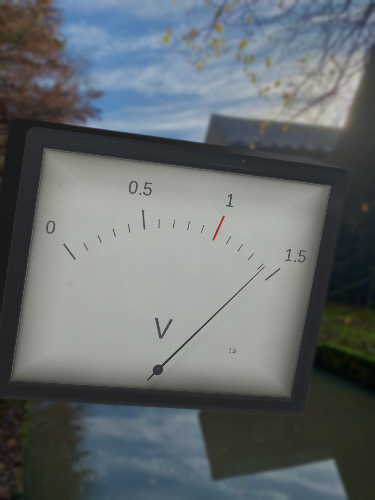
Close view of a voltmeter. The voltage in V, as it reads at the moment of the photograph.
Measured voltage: 1.4 V
